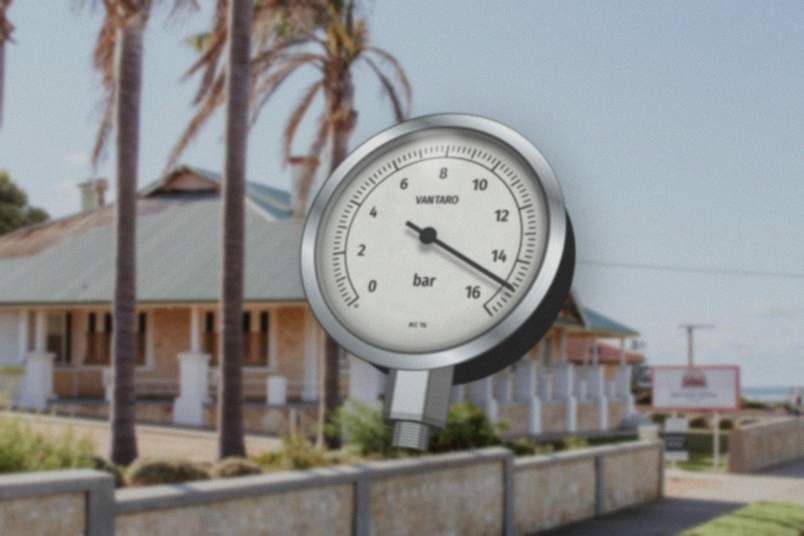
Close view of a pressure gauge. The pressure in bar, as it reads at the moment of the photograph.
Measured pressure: 15 bar
